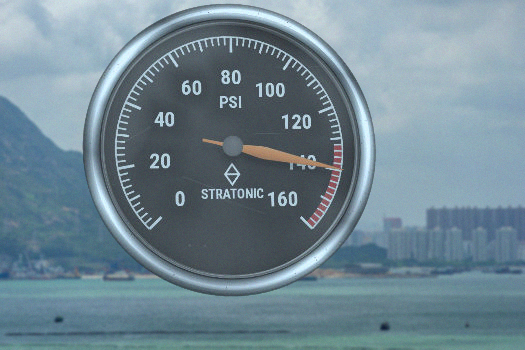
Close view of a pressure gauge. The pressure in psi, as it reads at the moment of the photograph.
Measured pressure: 140 psi
